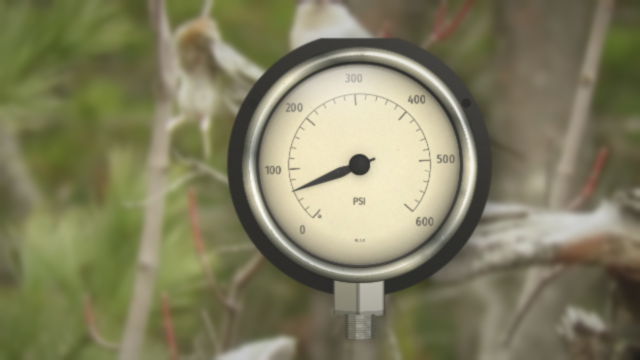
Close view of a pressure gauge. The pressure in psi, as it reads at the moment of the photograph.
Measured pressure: 60 psi
